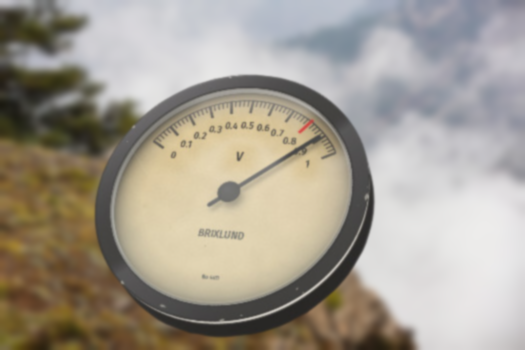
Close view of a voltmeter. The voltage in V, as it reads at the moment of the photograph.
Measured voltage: 0.9 V
